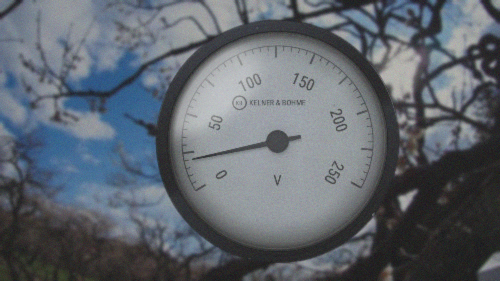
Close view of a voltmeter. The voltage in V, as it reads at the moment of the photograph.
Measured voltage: 20 V
